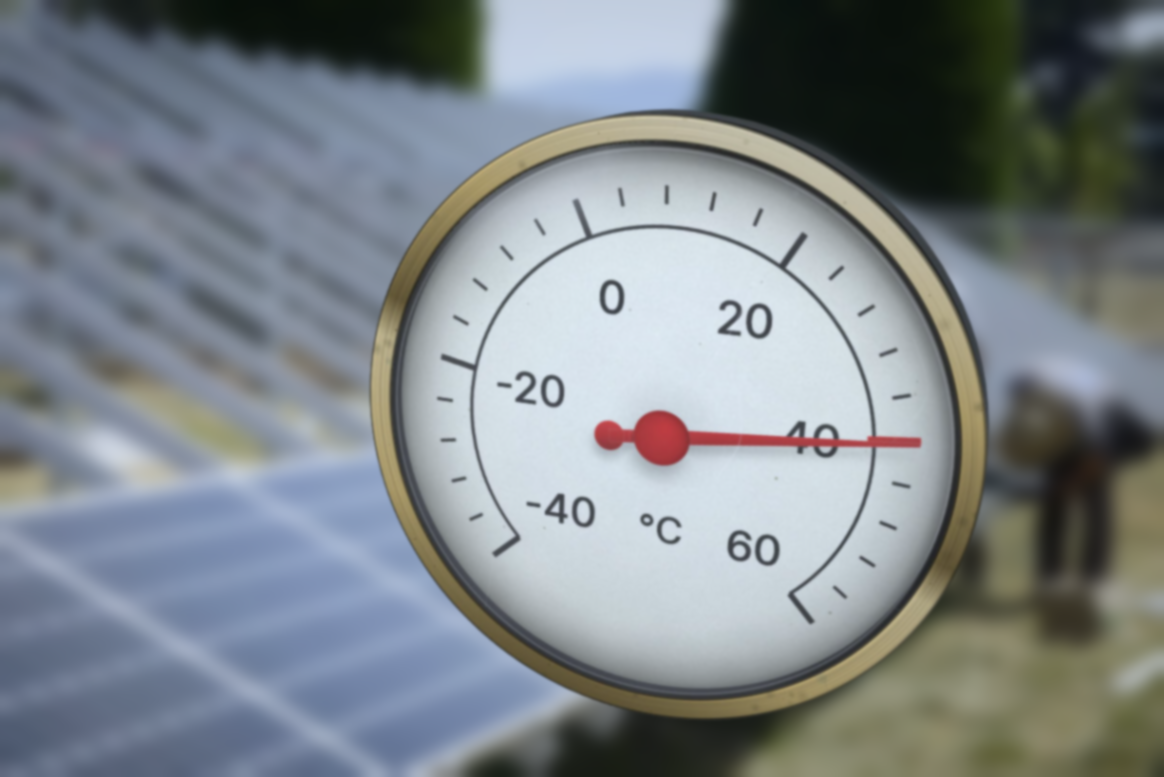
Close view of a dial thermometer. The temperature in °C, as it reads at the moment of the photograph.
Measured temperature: 40 °C
